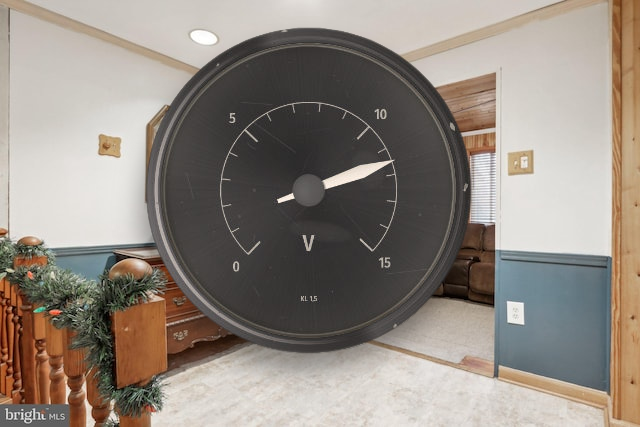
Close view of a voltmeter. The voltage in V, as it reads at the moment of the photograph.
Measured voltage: 11.5 V
